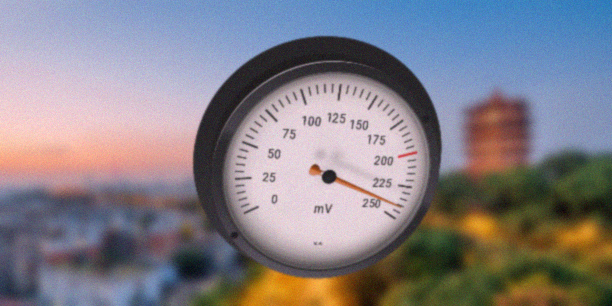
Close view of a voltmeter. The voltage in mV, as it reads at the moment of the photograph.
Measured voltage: 240 mV
